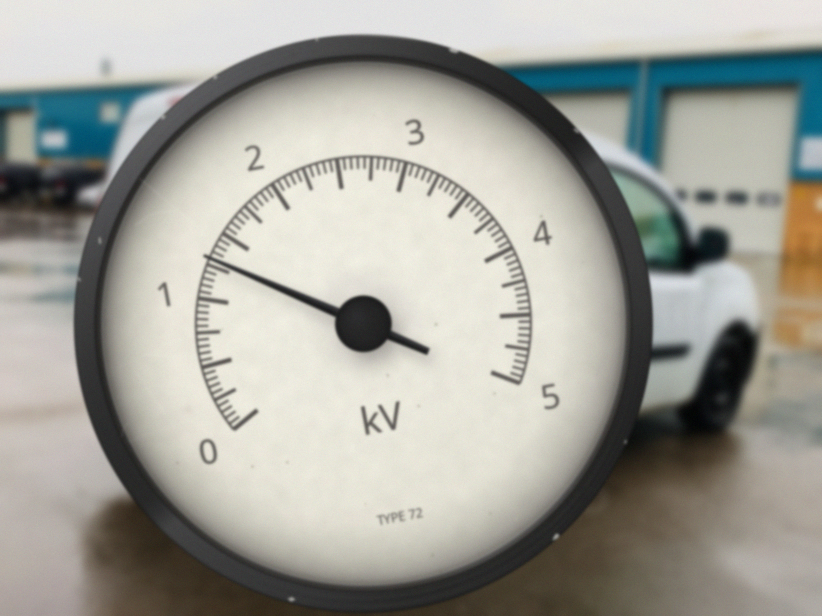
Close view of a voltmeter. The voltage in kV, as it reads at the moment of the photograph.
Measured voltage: 1.3 kV
